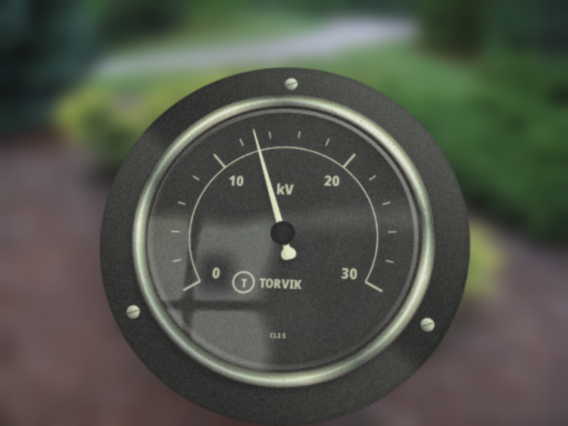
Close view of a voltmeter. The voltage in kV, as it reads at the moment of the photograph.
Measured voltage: 13 kV
